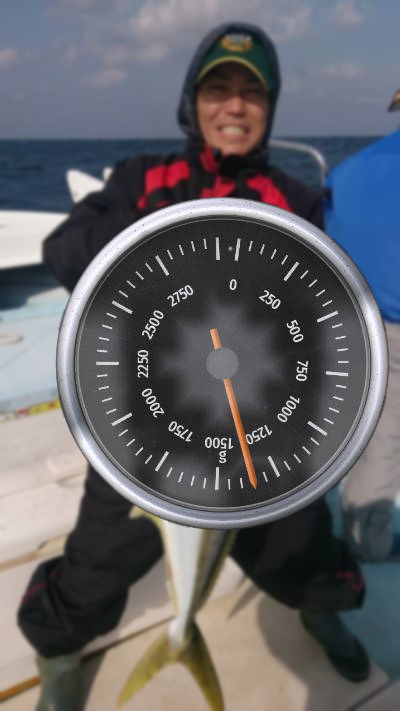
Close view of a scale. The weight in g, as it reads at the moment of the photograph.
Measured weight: 1350 g
